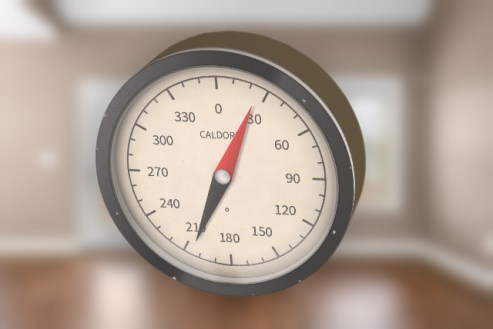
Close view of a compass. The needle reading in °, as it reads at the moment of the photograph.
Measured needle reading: 25 °
